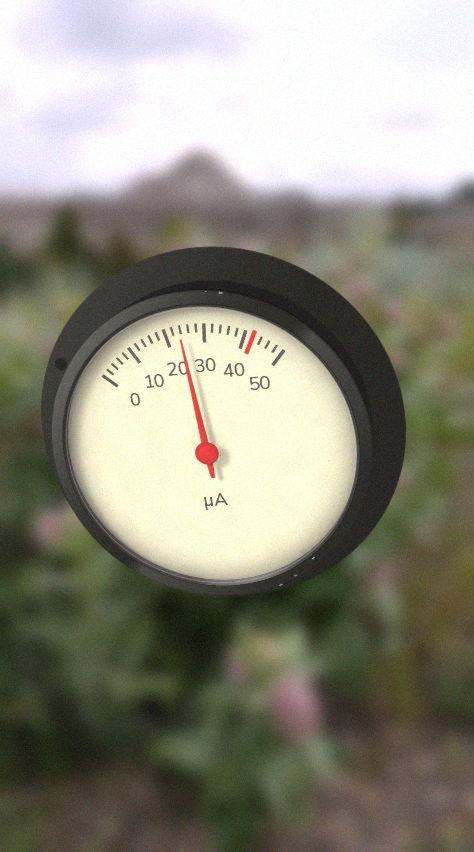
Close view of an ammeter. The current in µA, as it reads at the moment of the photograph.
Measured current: 24 µA
